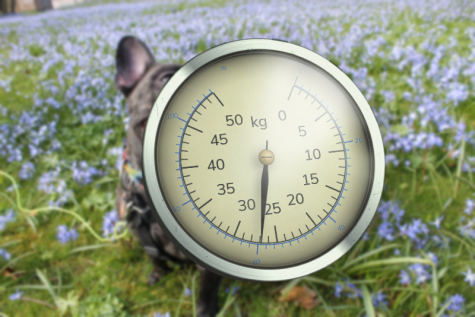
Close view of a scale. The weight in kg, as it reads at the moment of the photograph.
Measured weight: 27 kg
